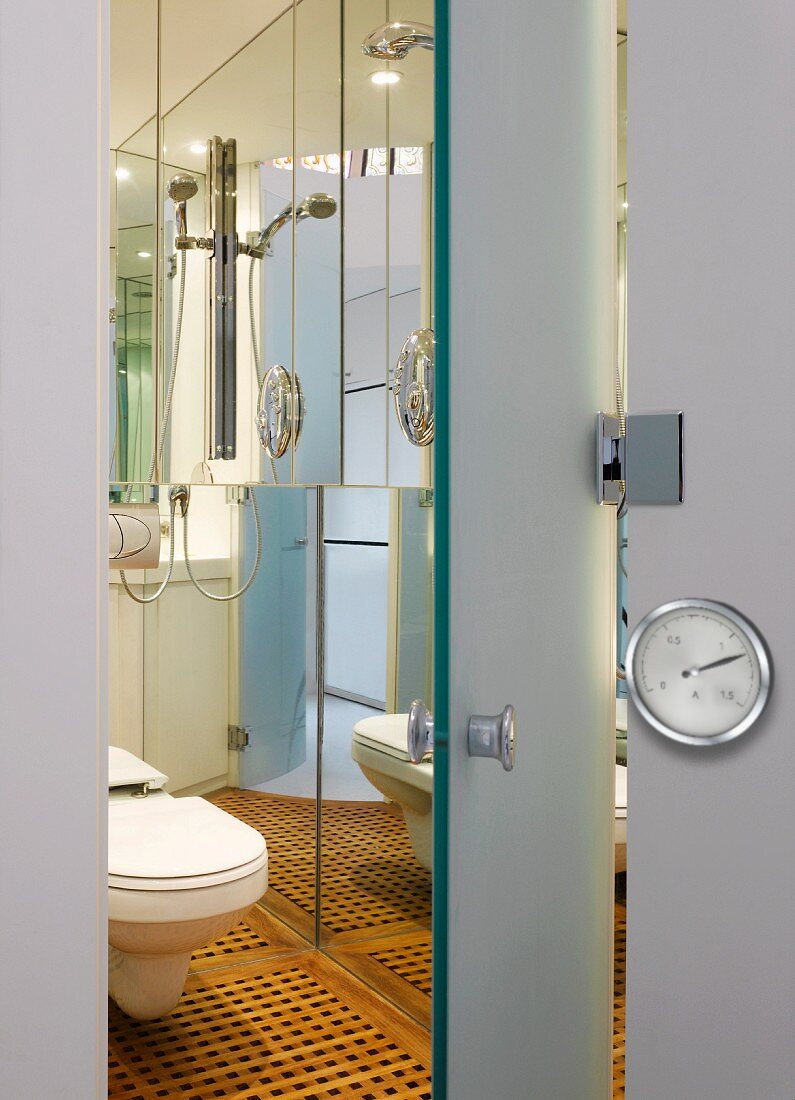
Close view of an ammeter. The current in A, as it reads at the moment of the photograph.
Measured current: 1.15 A
